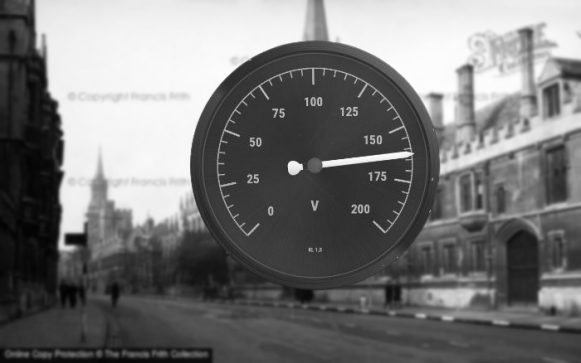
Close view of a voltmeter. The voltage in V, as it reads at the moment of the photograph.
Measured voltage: 162.5 V
